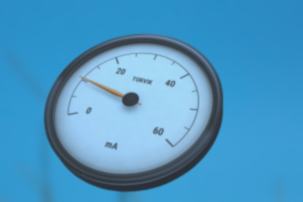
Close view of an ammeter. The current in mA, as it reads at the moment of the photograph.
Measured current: 10 mA
